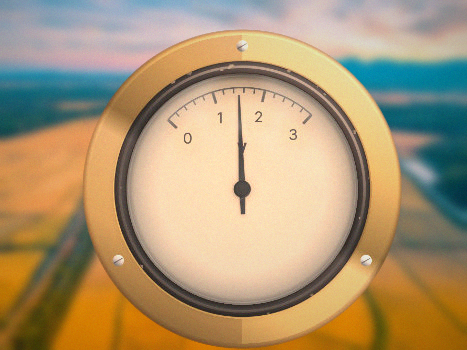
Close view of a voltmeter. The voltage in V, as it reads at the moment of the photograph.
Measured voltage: 1.5 V
